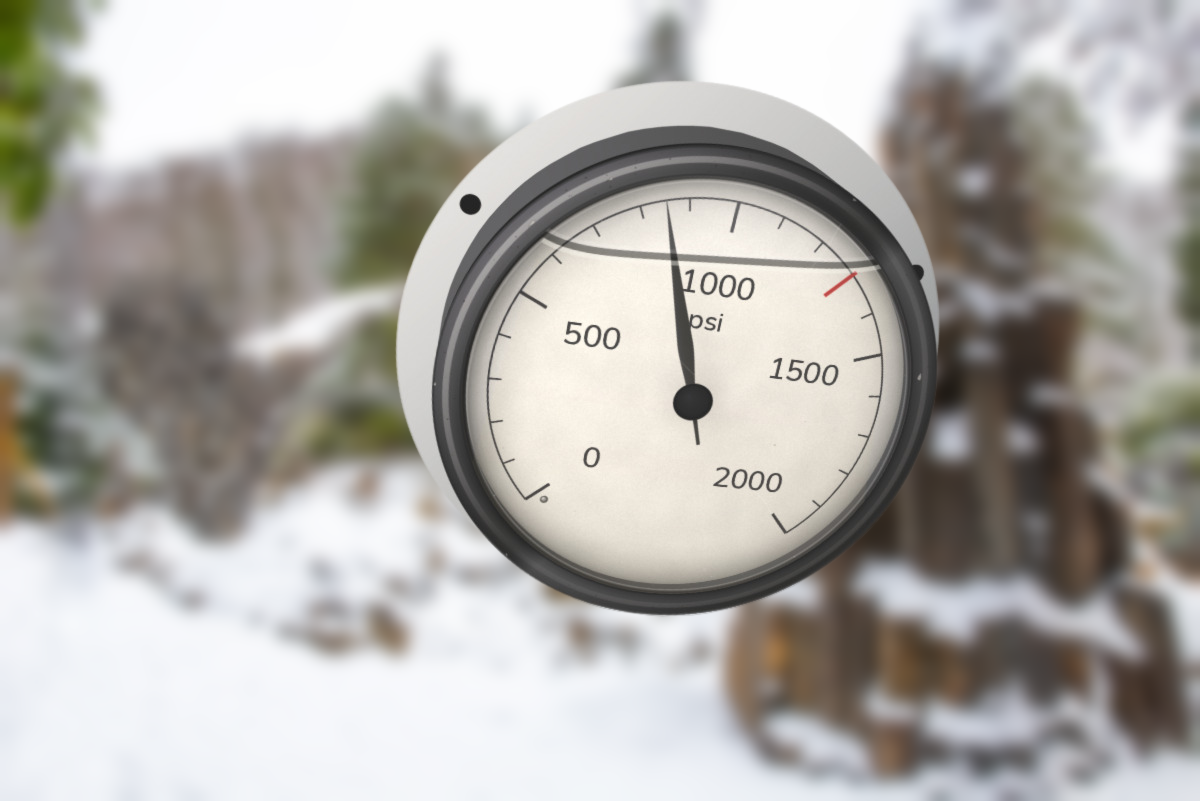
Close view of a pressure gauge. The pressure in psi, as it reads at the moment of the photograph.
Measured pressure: 850 psi
